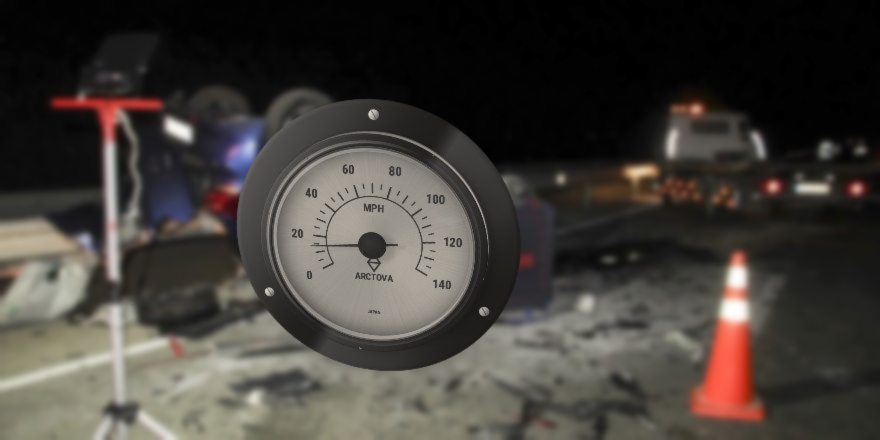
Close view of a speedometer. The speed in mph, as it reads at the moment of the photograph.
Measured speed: 15 mph
